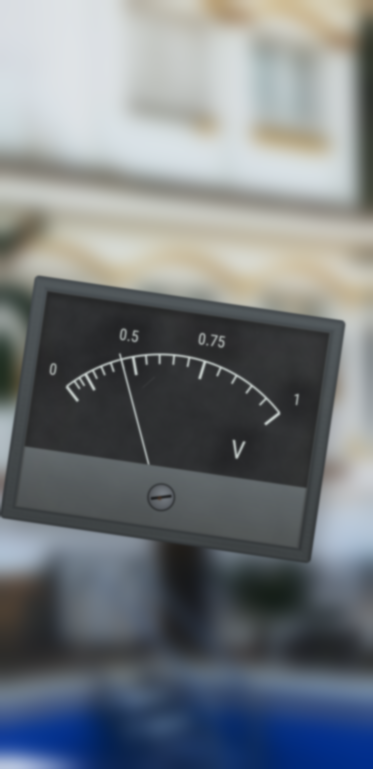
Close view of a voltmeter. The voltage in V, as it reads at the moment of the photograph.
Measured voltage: 0.45 V
